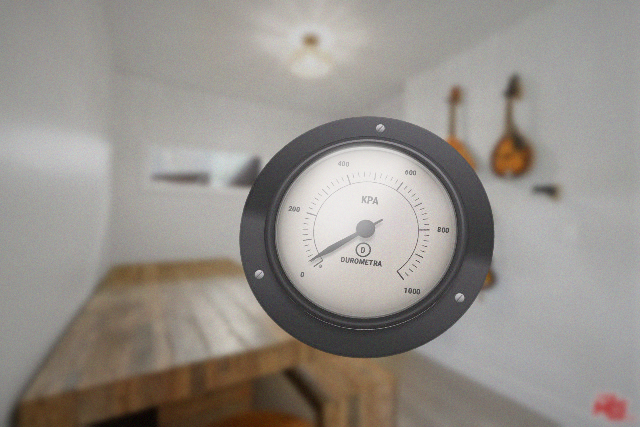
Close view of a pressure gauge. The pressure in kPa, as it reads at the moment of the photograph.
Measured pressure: 20 kPa
